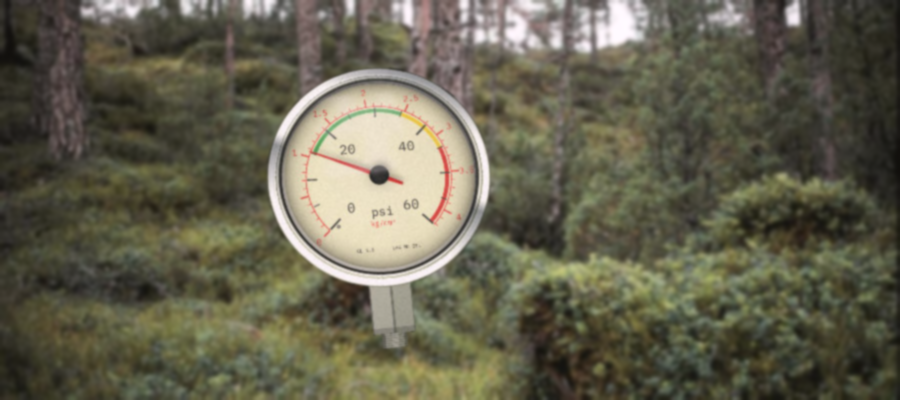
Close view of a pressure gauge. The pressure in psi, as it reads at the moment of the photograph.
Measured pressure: 15 psi
